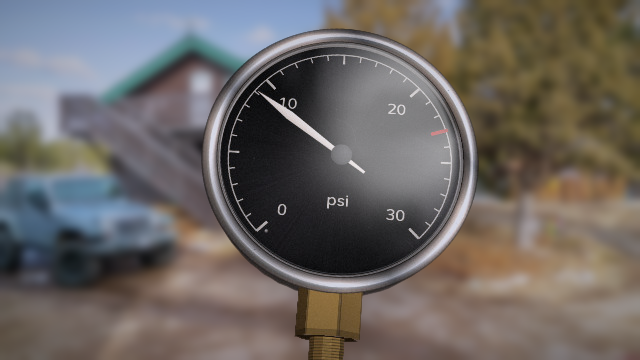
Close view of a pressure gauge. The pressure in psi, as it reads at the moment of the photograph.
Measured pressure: 9 psi
